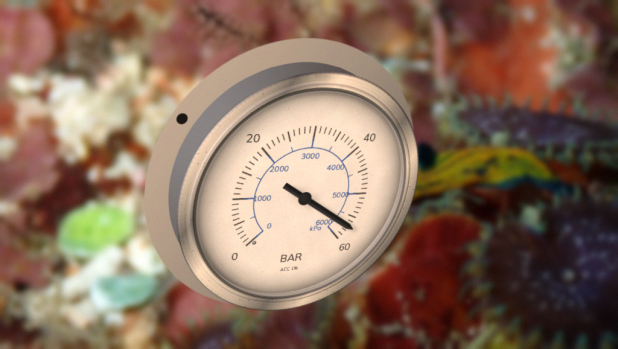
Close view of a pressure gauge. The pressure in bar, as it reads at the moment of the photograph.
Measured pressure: 57 bar
